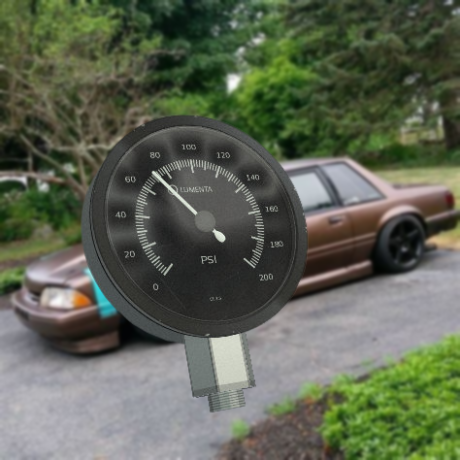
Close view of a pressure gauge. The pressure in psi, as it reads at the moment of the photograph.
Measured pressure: 70 psi
